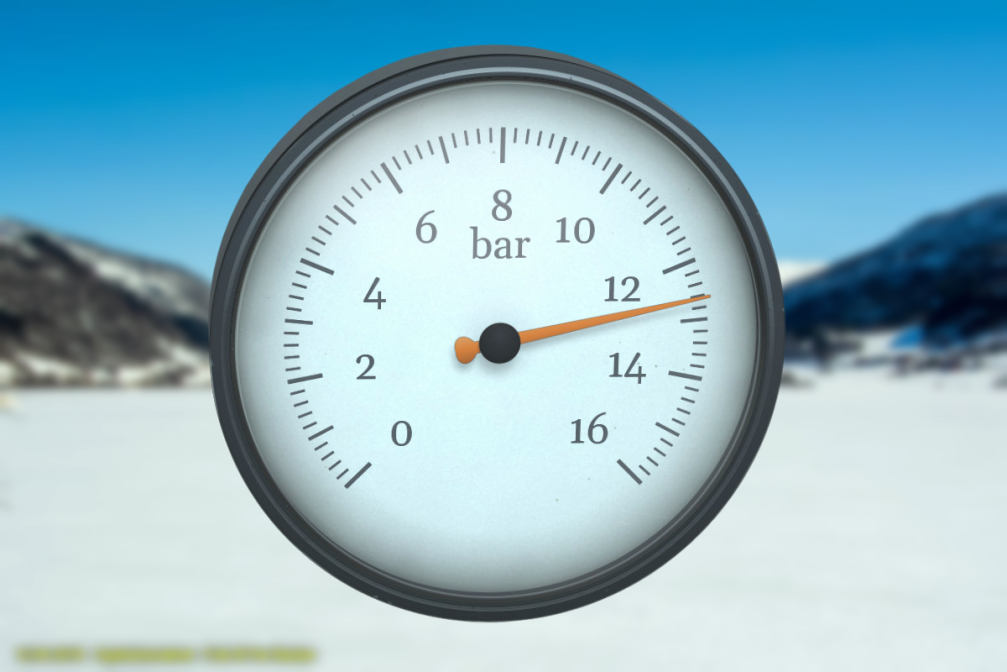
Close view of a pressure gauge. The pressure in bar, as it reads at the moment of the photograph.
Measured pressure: 12.6 bar
